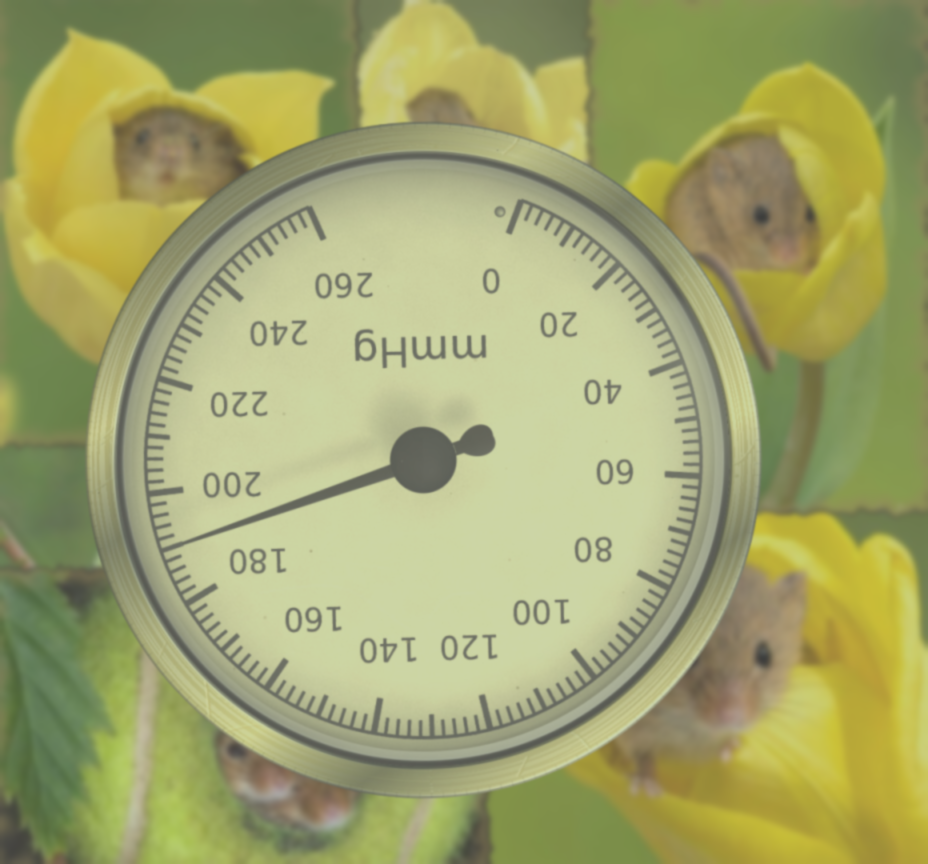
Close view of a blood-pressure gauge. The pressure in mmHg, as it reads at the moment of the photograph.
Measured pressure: 190 mmHg
